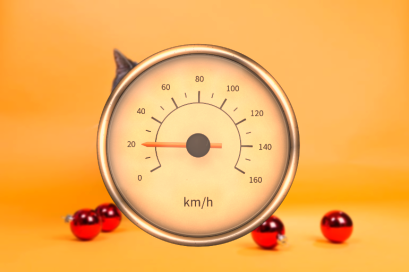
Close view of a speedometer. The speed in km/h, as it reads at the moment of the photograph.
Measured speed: 20 km/h
